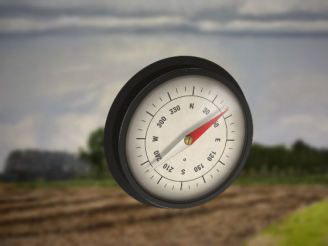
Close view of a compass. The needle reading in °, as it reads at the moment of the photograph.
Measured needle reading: 50 °
